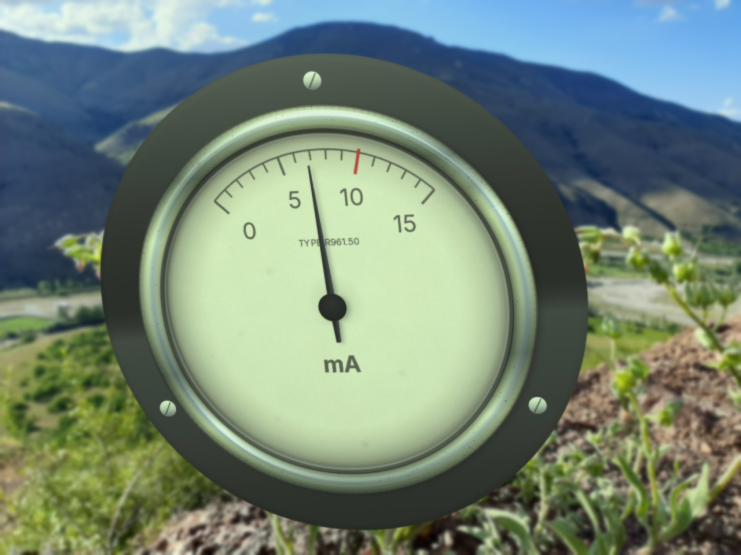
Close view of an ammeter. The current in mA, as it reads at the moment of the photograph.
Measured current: 7 mA
